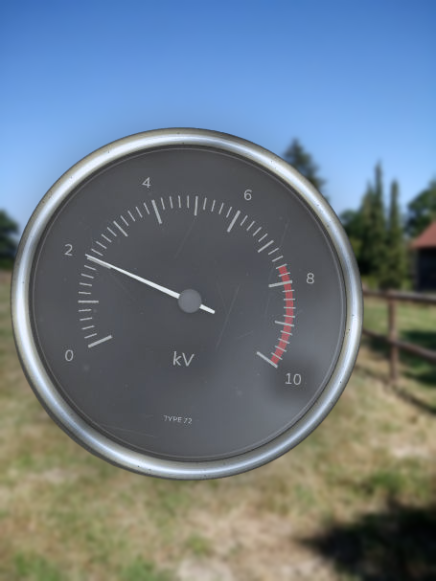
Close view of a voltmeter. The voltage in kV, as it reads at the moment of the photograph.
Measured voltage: 2 kV
